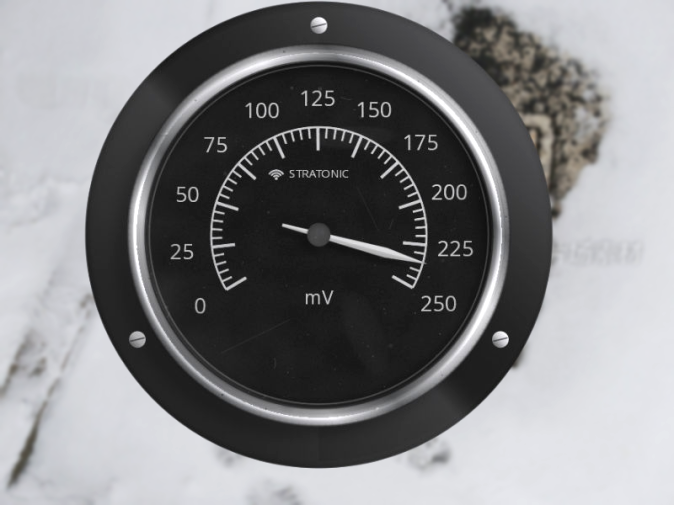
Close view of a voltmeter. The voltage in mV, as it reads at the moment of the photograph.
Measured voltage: 235 mV
